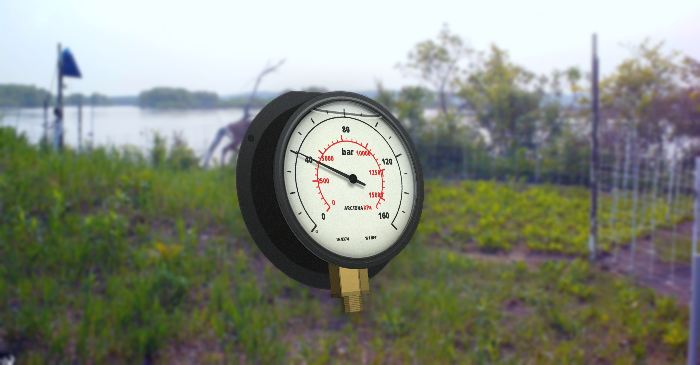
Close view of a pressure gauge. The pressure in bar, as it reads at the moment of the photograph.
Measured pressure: 40 bar
